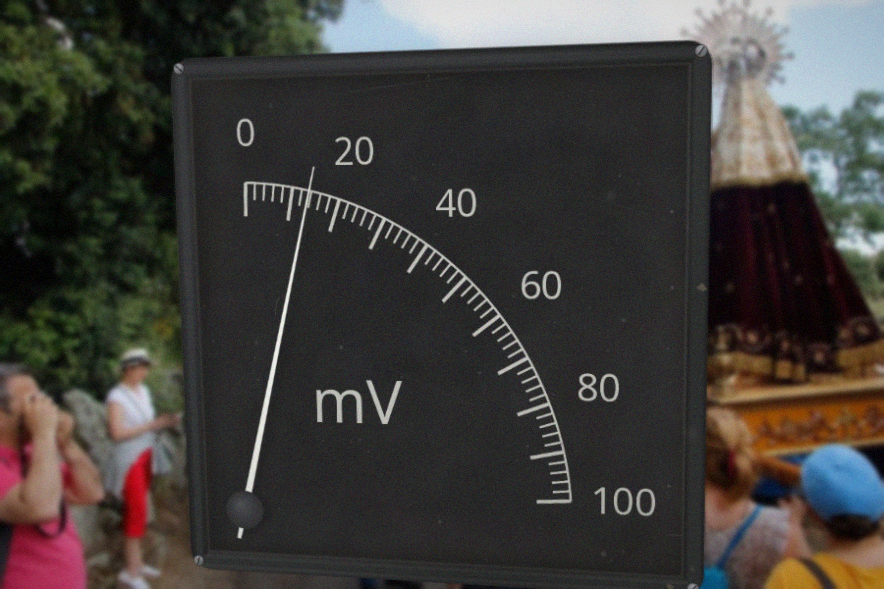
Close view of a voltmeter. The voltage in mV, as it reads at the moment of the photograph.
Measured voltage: 14 mV
